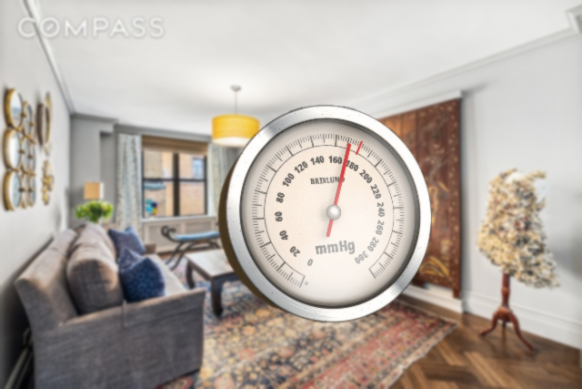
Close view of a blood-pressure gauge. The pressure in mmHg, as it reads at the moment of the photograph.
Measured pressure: 170 mmHg
